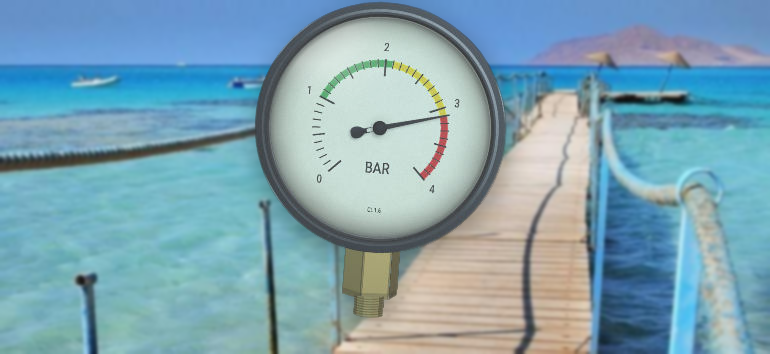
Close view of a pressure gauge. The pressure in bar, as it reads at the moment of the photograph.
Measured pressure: 3.1 bar
